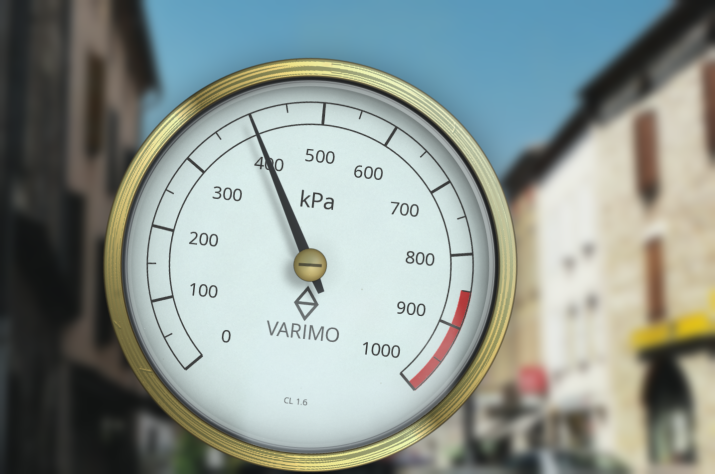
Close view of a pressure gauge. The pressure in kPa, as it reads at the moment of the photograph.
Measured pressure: 400 kPa
